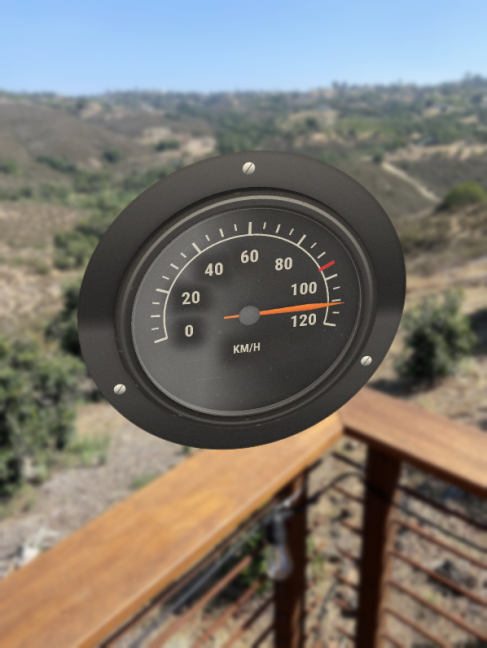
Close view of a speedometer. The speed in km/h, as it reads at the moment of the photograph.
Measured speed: 110 km/h
